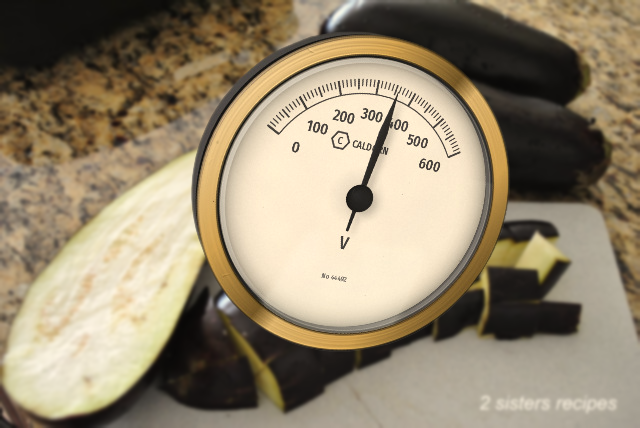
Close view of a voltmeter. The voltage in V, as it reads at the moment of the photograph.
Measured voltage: 350 V
